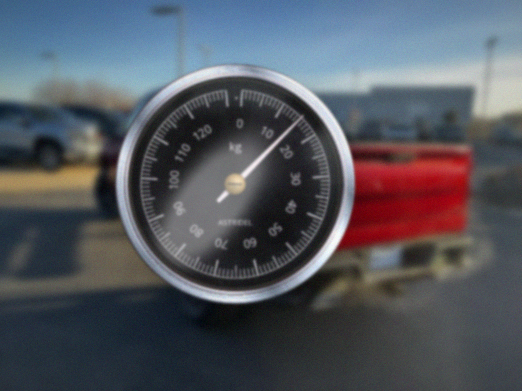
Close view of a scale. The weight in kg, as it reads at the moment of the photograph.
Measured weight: 15 kg
